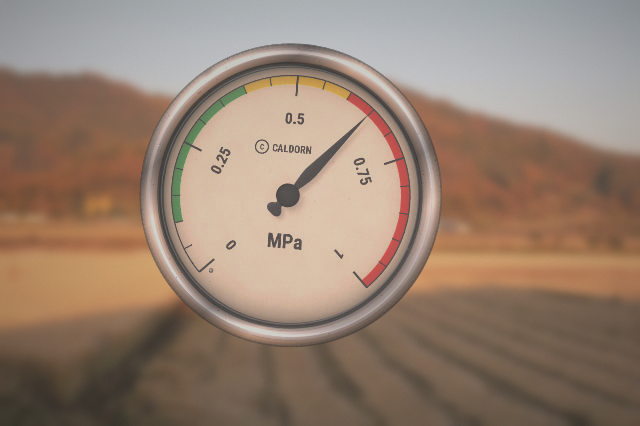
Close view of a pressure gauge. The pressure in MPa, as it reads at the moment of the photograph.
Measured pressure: 0.65 MPa
